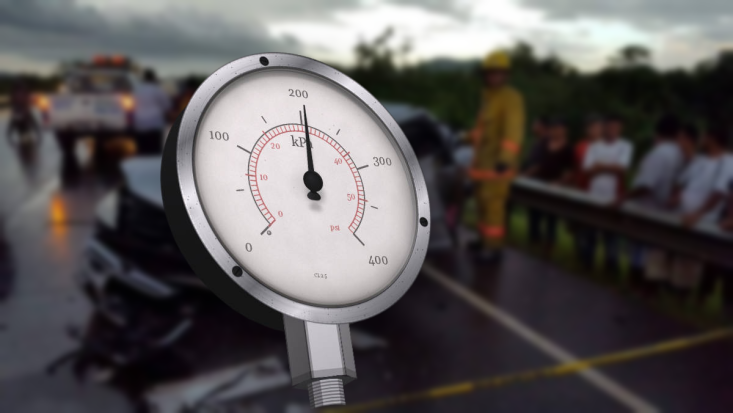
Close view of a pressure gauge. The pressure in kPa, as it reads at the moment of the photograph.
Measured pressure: 200 kPa
